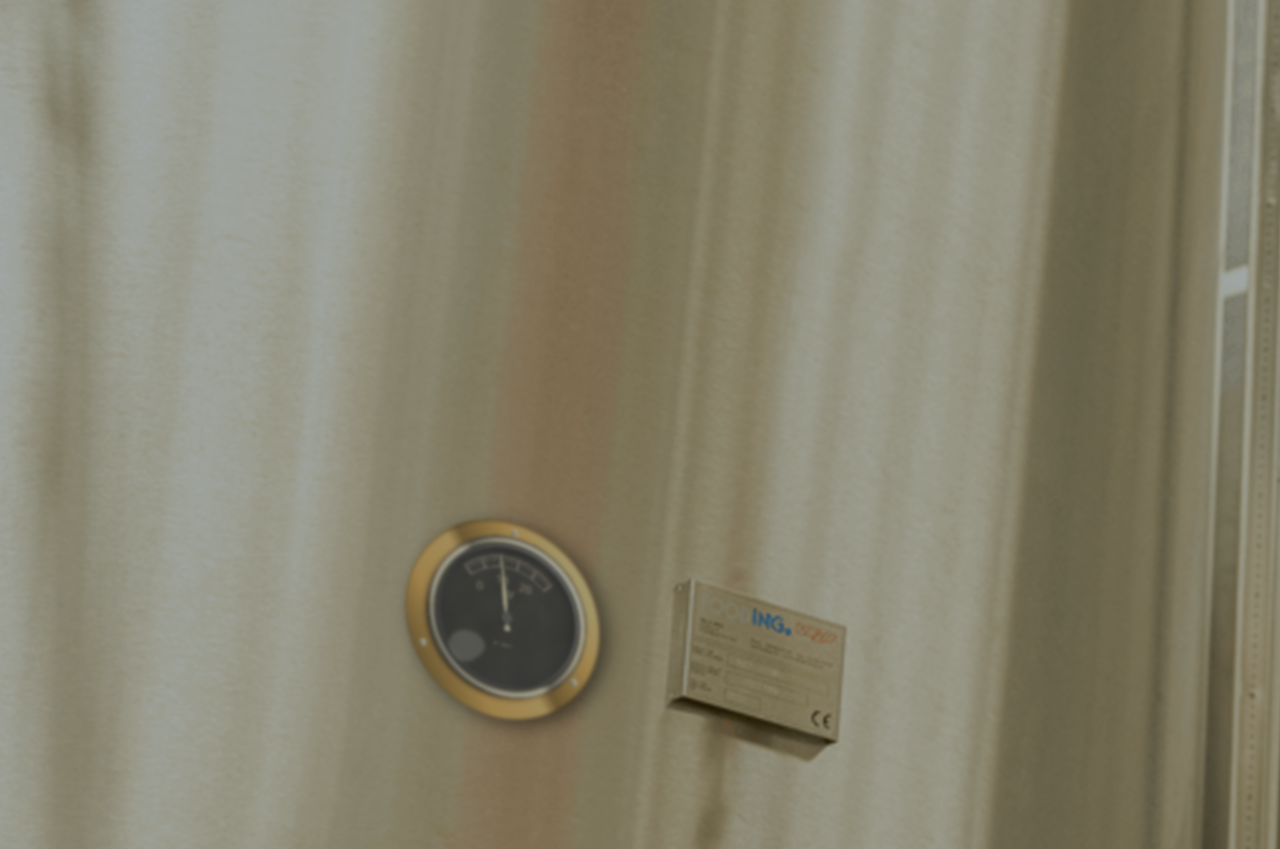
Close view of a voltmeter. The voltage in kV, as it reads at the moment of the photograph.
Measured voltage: 10 kV
